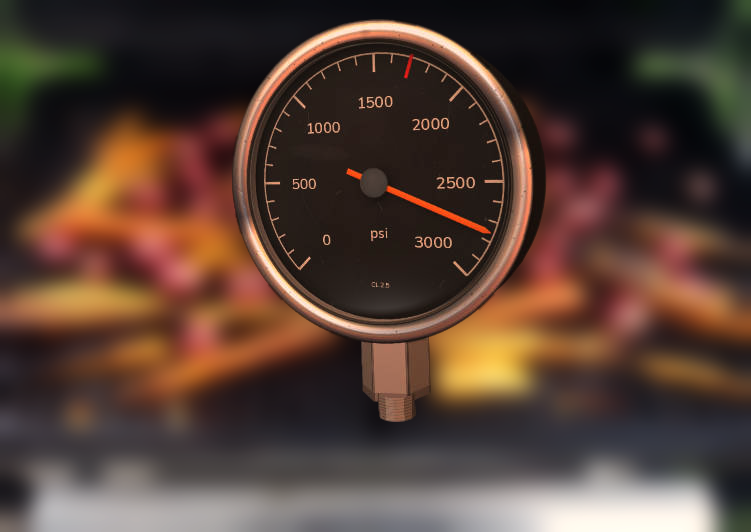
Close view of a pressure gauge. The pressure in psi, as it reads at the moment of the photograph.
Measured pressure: 2750 psi
